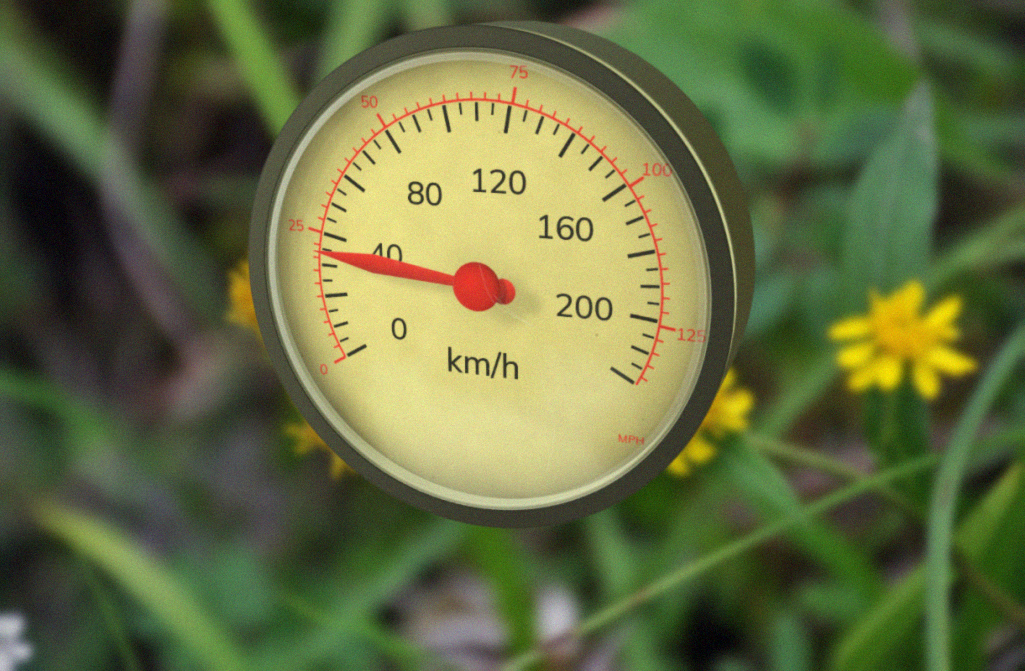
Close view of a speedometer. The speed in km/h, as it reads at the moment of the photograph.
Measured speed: 35 km/h
